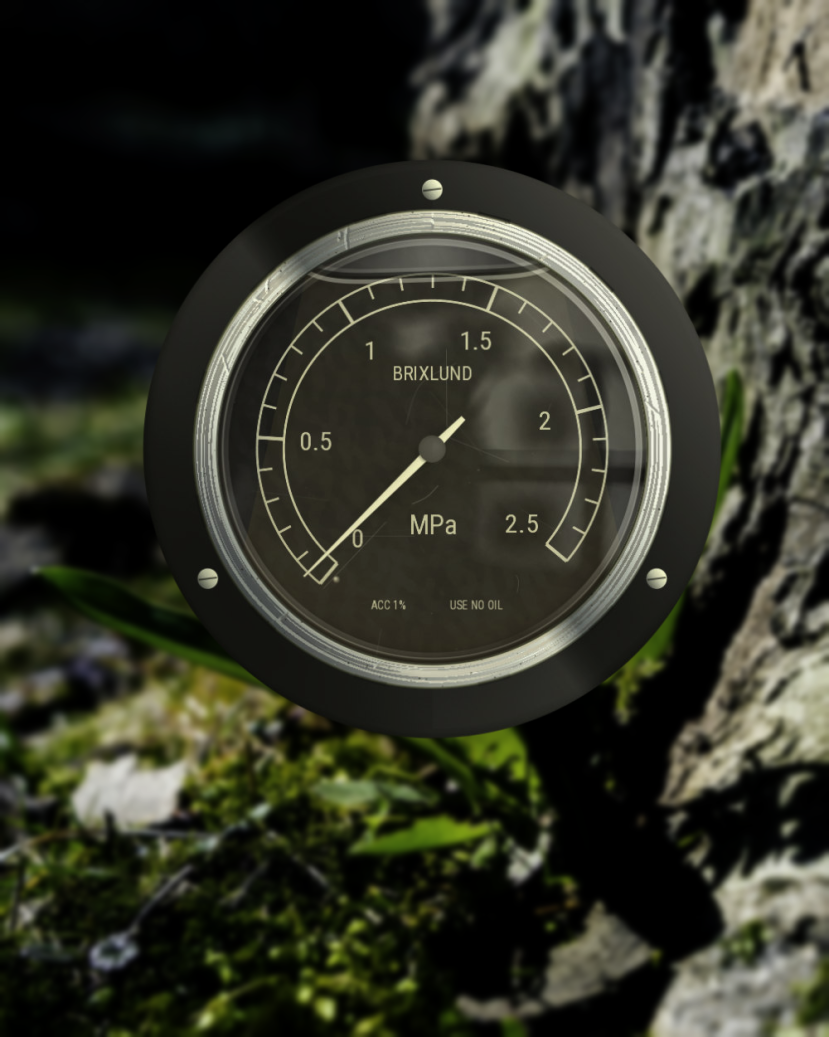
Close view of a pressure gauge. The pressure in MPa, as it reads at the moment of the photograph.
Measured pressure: 0.05 MPa
